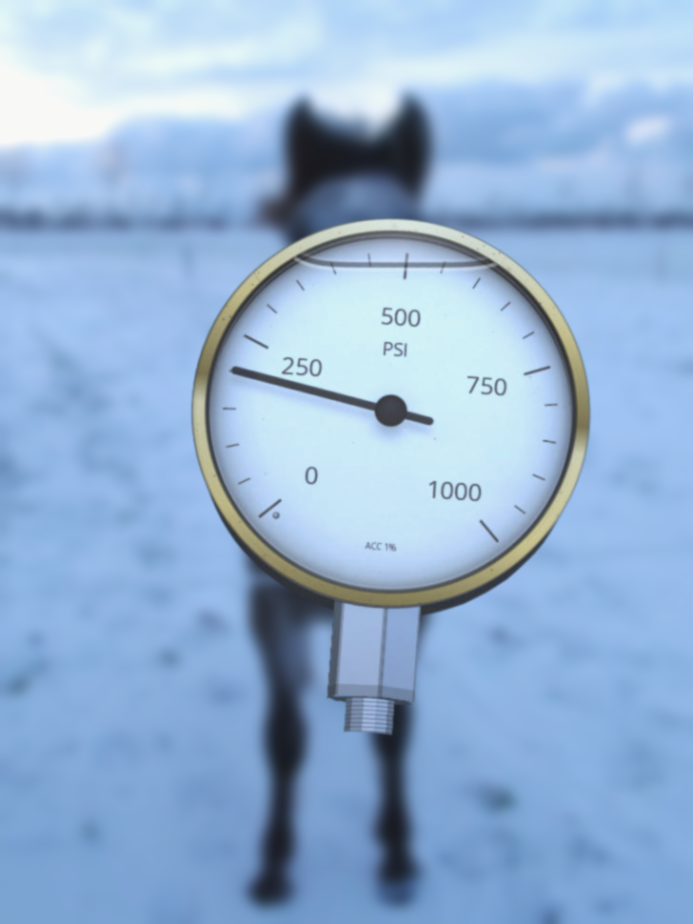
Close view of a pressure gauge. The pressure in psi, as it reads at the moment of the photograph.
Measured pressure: 200 psi
